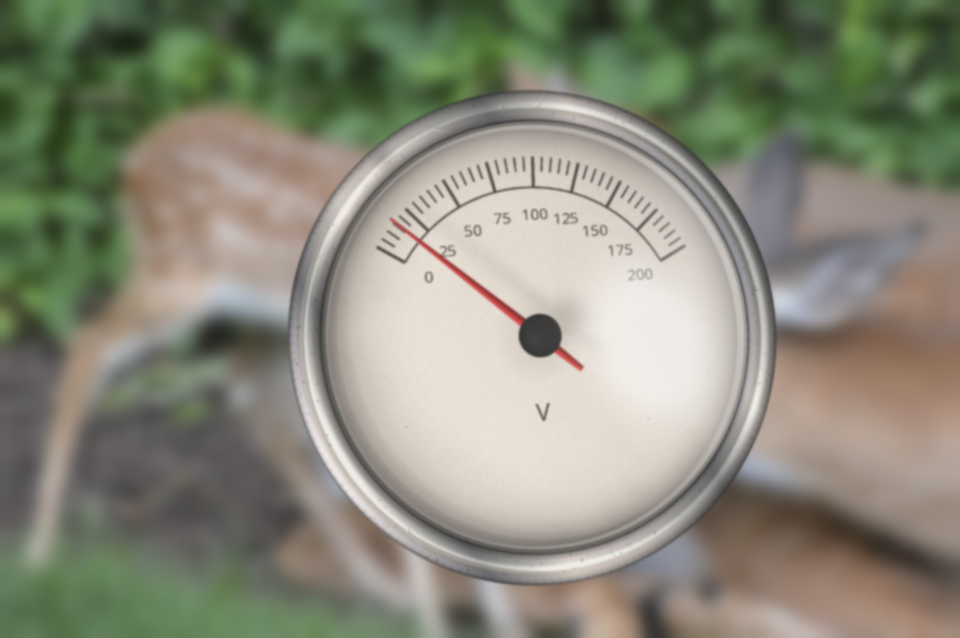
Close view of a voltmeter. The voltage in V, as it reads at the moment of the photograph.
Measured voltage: 15 V
